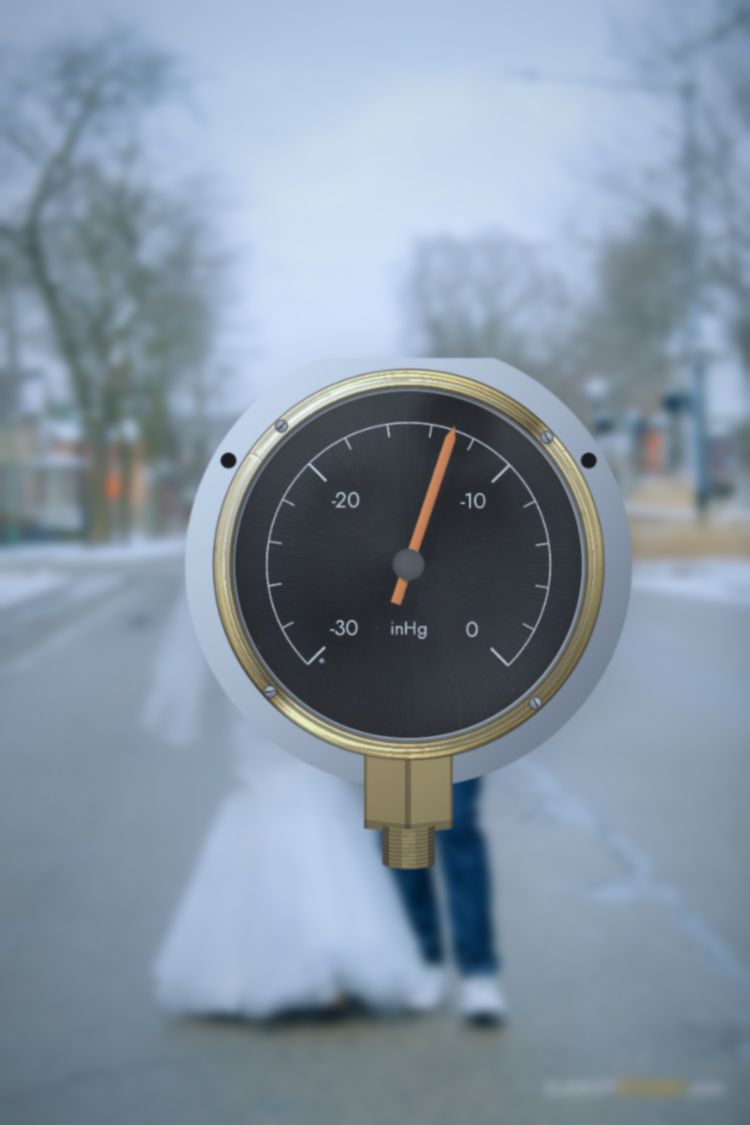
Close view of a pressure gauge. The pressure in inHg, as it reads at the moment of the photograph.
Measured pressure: -13 inHg
